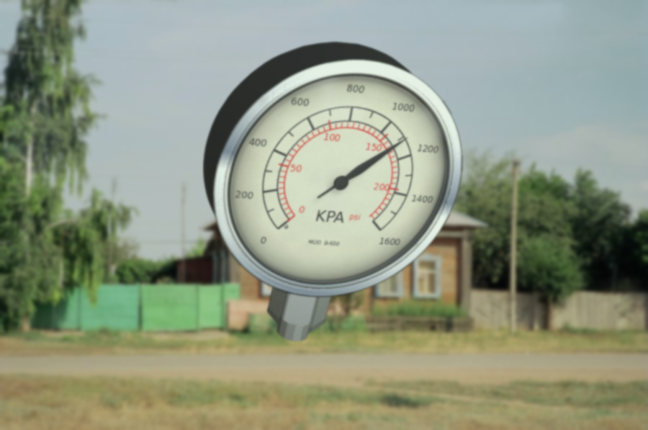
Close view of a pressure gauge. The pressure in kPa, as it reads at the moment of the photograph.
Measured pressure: 1100 kPa
